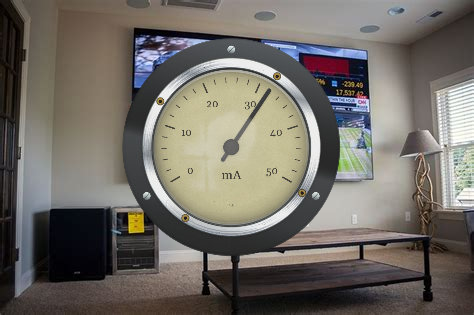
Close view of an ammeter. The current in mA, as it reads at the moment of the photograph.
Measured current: 32 mA
